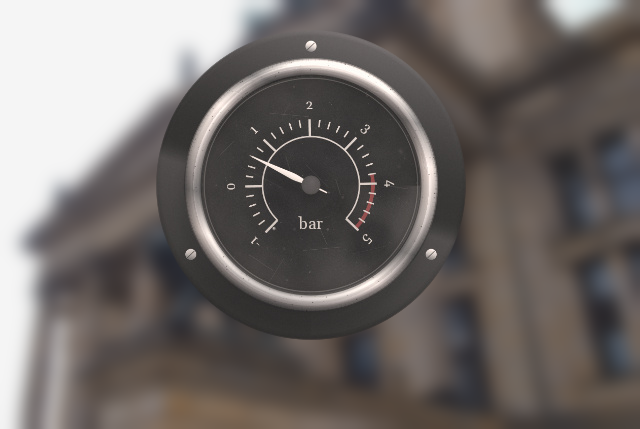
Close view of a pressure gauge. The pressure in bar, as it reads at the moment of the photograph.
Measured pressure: 0.6 bar
